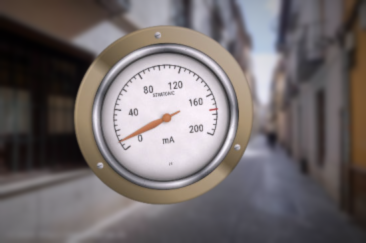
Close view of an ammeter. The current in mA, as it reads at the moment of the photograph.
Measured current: 10 mA
